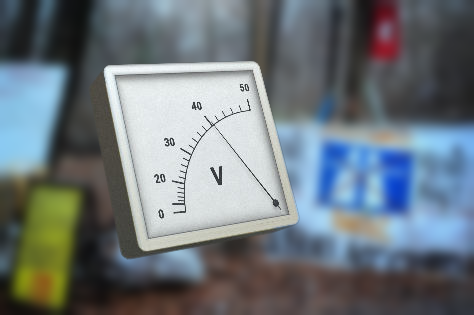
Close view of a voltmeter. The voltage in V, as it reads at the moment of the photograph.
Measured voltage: 40 V
